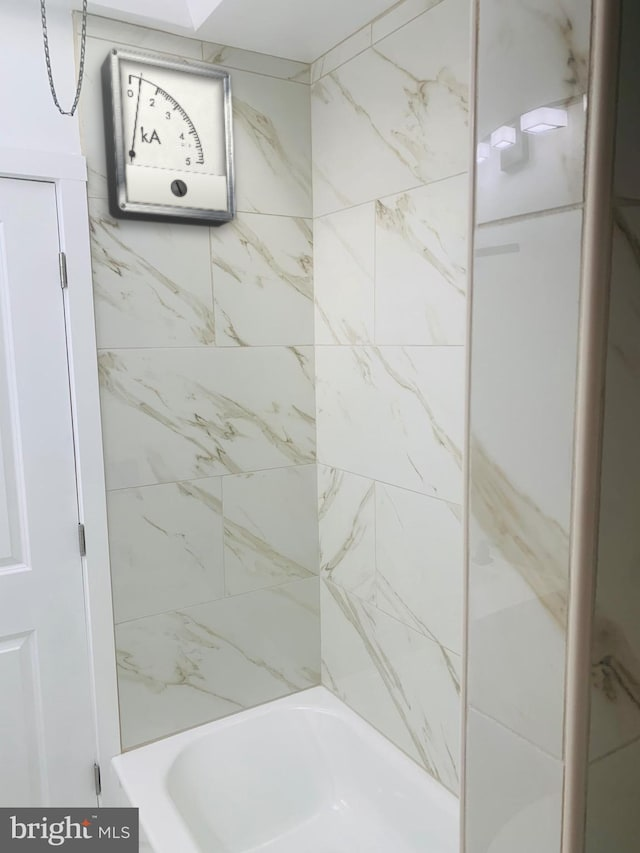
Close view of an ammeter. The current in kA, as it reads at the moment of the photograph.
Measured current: 1 kA
